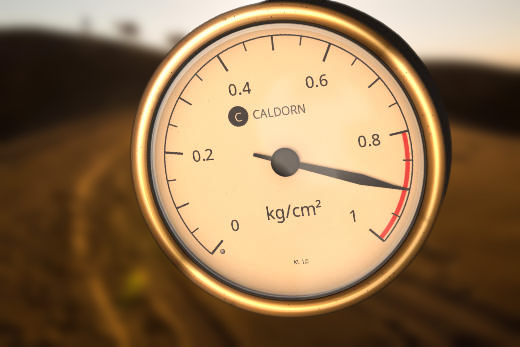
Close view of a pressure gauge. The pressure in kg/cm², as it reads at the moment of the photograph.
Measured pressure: 0.9 kg/cm²
